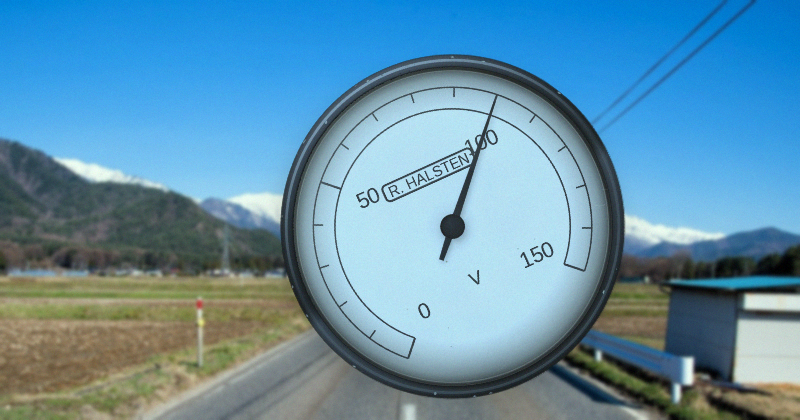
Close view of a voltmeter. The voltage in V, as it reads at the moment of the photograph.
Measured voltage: 100 V
